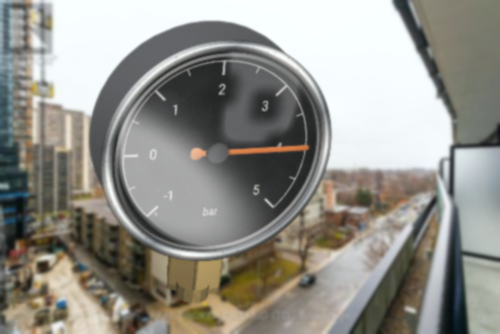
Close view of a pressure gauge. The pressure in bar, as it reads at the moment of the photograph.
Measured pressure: 4 bar
